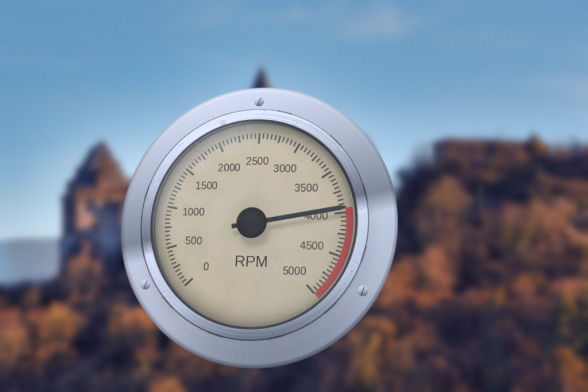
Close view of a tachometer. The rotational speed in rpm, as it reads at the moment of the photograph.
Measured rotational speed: 3950 rpm
